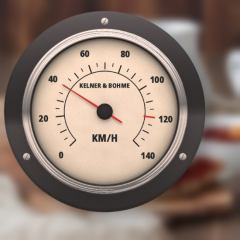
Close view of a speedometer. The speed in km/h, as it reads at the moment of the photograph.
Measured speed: 40 km/h
